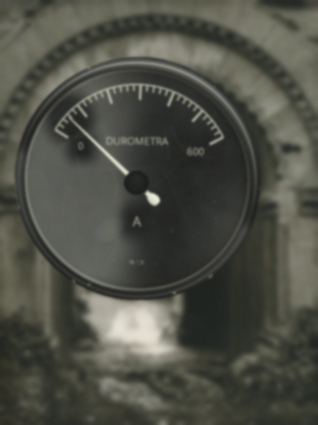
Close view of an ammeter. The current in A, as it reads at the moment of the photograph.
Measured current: 60 A
